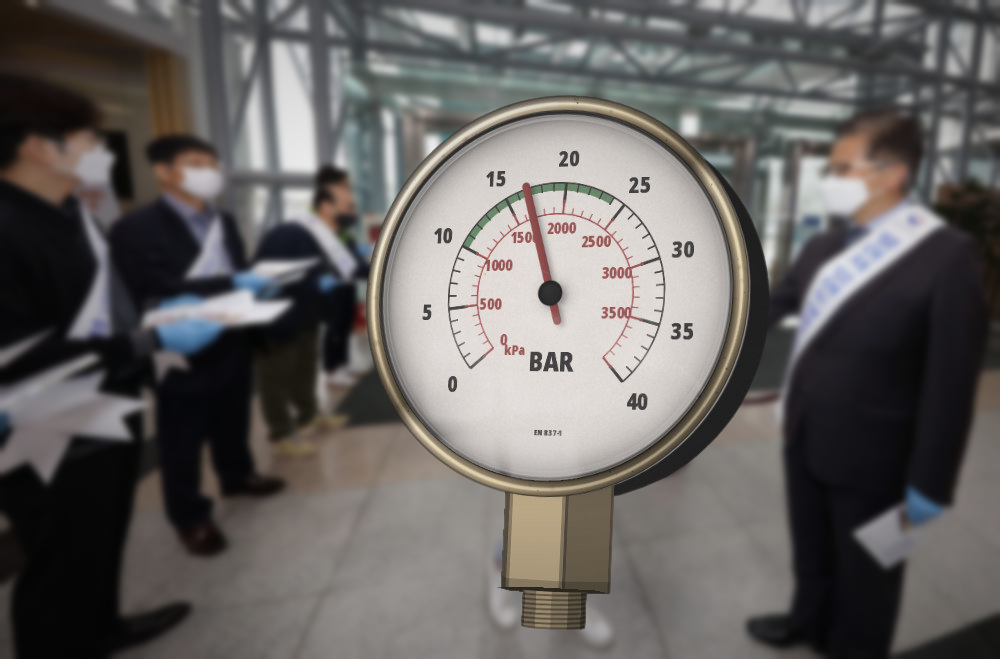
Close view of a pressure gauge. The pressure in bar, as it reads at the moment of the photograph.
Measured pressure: 17 bar
